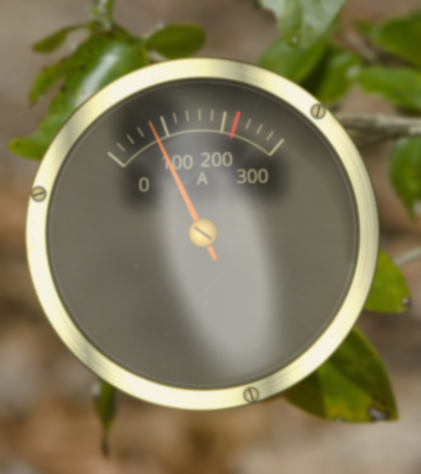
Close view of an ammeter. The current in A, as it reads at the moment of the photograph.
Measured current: 80 A
